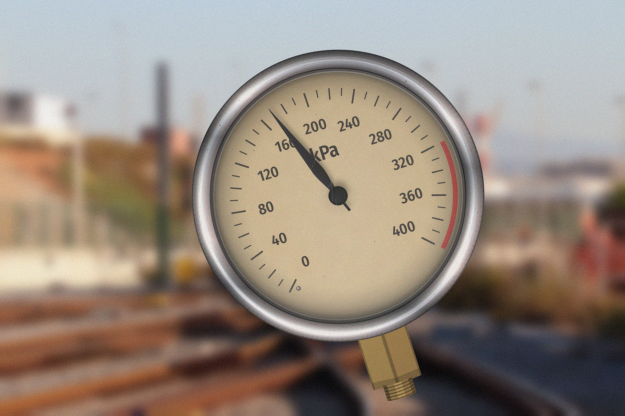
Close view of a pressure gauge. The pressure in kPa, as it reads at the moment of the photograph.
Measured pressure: 170 kPa
